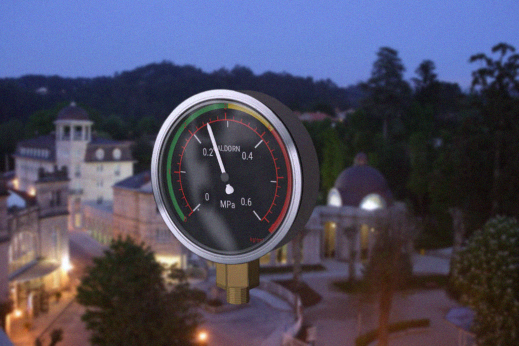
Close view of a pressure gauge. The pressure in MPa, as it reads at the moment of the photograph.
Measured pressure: 0.25 MPa
